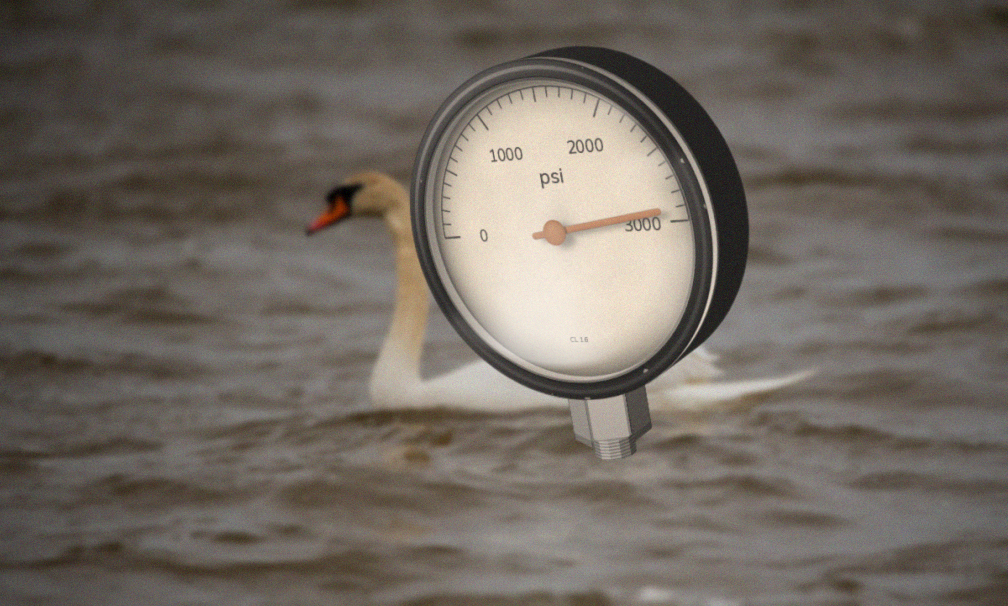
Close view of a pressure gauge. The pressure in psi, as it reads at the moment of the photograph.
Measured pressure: 2900 psi
